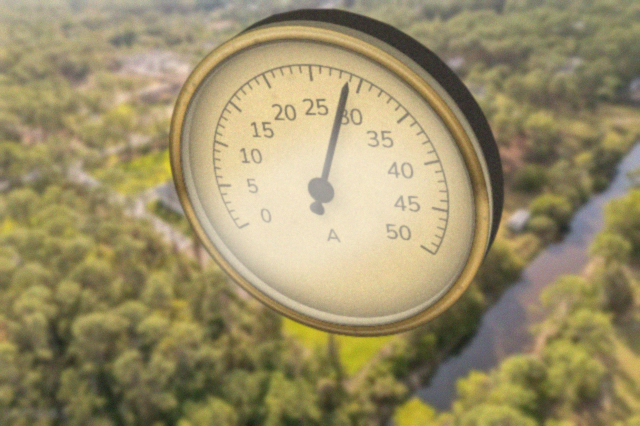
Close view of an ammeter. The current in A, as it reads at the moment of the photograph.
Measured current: 29 A
